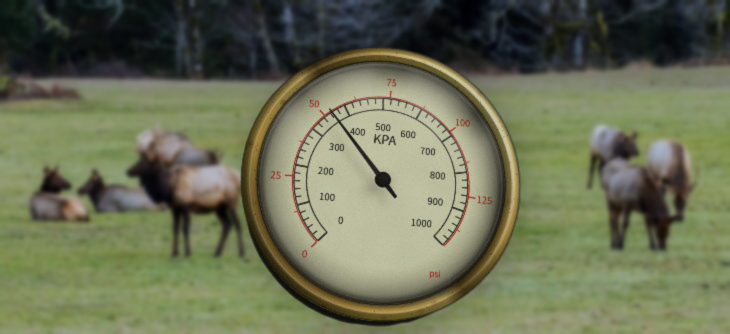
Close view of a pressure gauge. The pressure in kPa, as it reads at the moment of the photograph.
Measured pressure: 360 kPa
